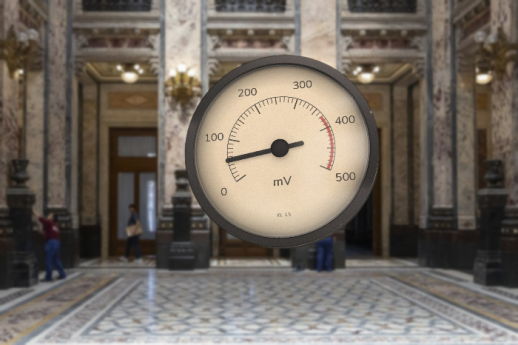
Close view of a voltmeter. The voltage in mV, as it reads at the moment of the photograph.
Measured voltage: 50 mV
